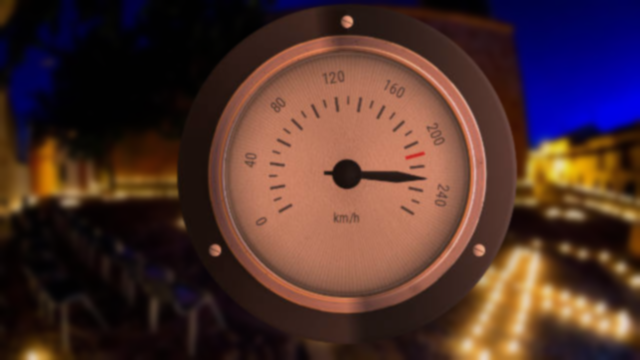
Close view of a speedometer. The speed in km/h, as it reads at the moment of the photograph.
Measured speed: 230 km/h
